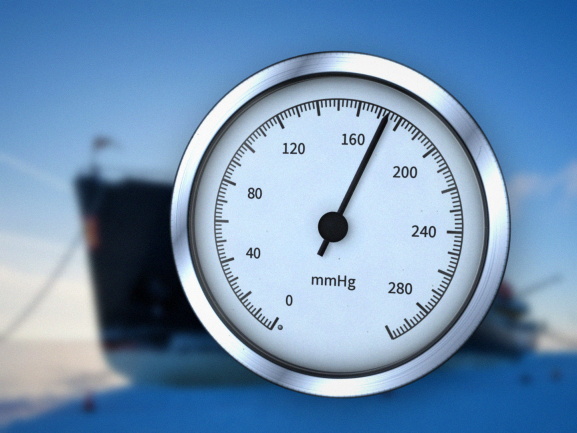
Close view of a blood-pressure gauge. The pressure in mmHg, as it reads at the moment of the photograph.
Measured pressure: 174 mmHg
